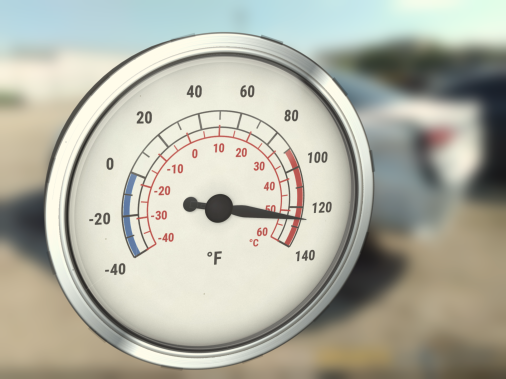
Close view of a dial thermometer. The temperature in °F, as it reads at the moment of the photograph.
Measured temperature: 125 °F
